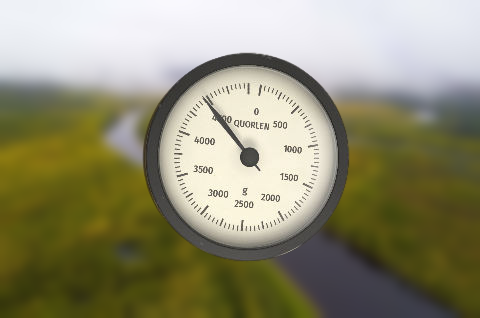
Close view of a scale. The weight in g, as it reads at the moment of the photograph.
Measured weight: 4450 g
